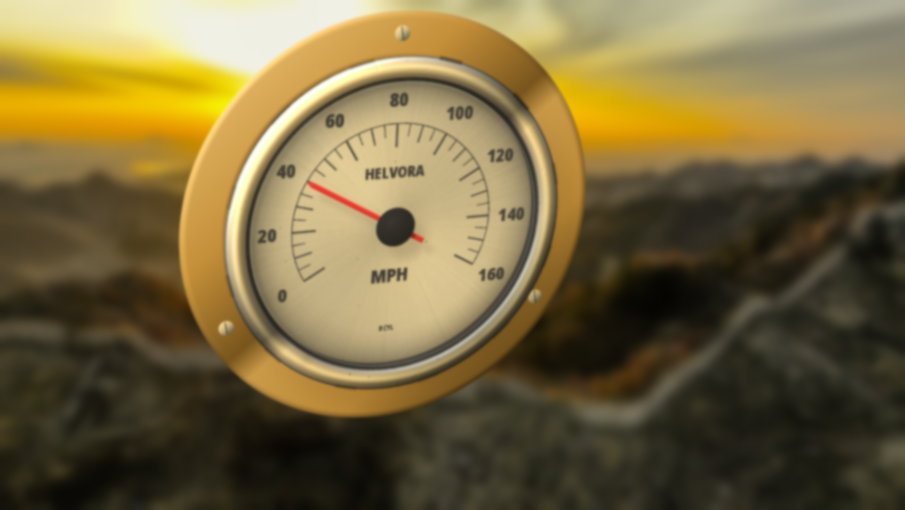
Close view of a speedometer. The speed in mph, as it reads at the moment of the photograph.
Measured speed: 40 mph
